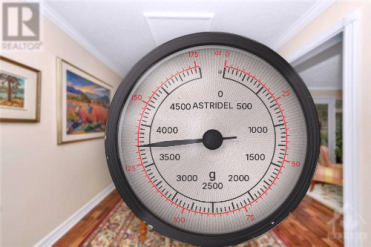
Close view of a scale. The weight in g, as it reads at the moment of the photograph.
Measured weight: 3750 g
